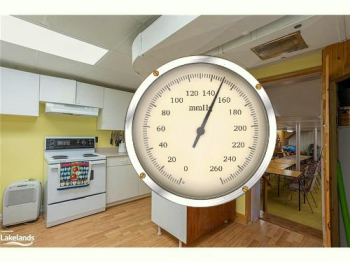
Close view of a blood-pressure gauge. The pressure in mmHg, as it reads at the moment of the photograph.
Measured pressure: 150 mmHg
